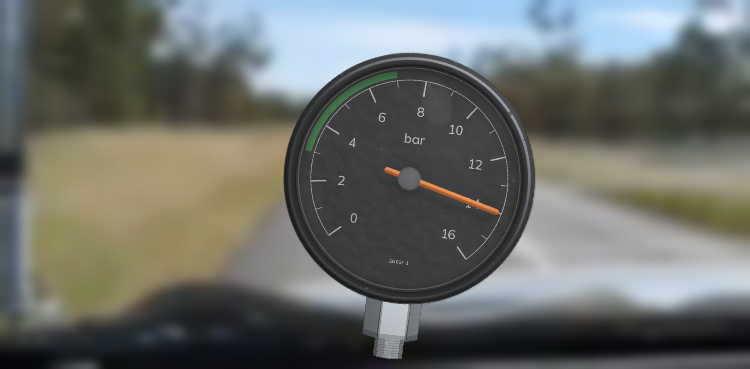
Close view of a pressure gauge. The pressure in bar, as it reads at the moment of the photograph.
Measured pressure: 14 bar
